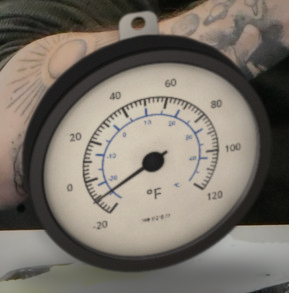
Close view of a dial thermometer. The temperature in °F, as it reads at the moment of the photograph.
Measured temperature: -10 °F
